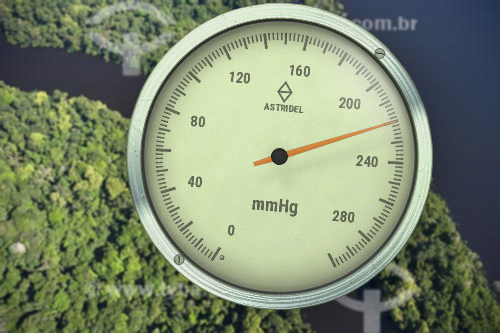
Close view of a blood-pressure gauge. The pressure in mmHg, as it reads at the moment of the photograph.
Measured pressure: 220 mmHg
